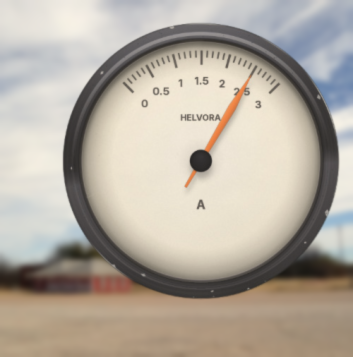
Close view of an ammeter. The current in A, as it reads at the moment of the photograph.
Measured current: 2.5 A
